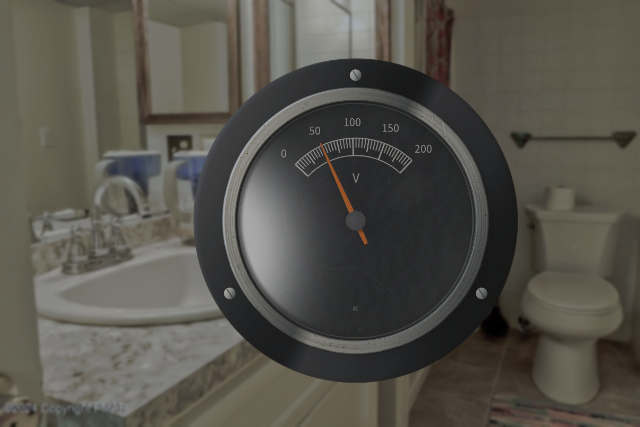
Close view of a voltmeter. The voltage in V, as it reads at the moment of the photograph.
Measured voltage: 50 V
